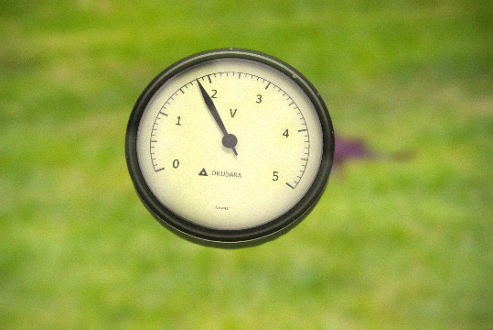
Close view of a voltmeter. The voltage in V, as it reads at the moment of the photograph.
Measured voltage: 1.8 V
